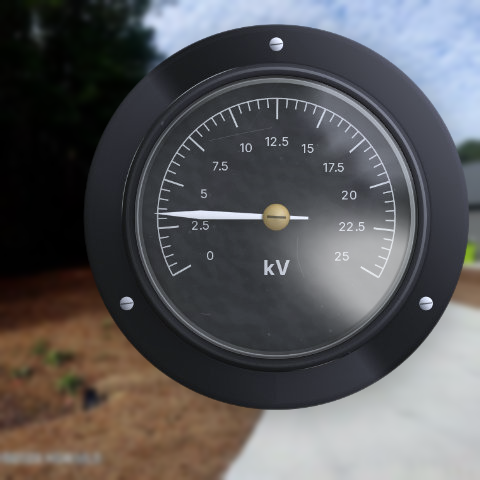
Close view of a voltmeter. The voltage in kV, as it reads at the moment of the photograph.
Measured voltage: 3.25 kV
